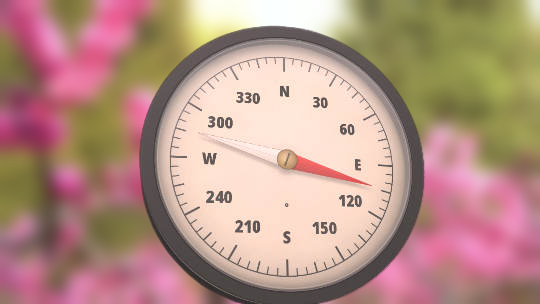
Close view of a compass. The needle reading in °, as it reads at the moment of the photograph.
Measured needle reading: 105 °
